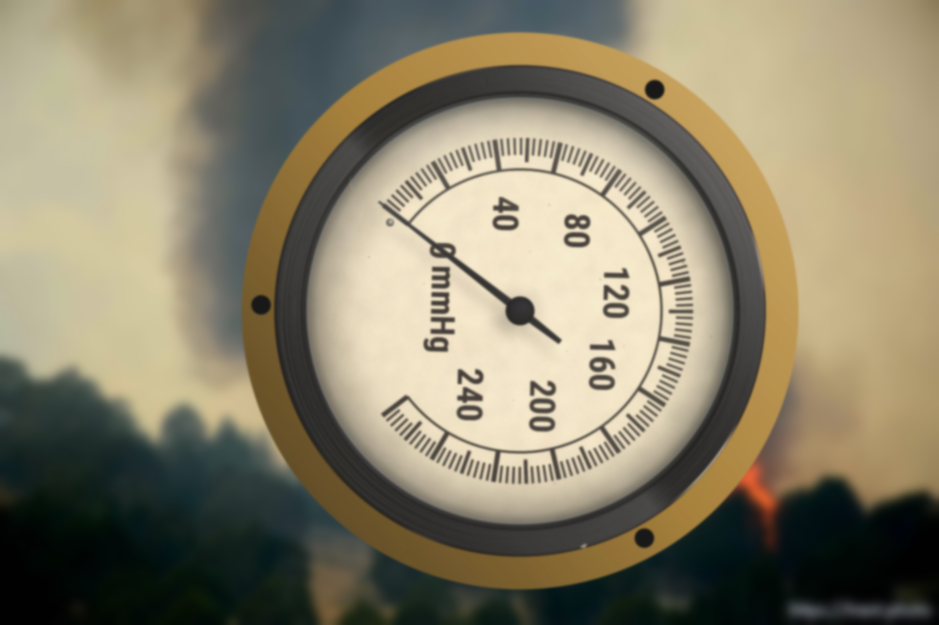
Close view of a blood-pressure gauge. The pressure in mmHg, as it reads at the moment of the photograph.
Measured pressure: 0 mmHg
